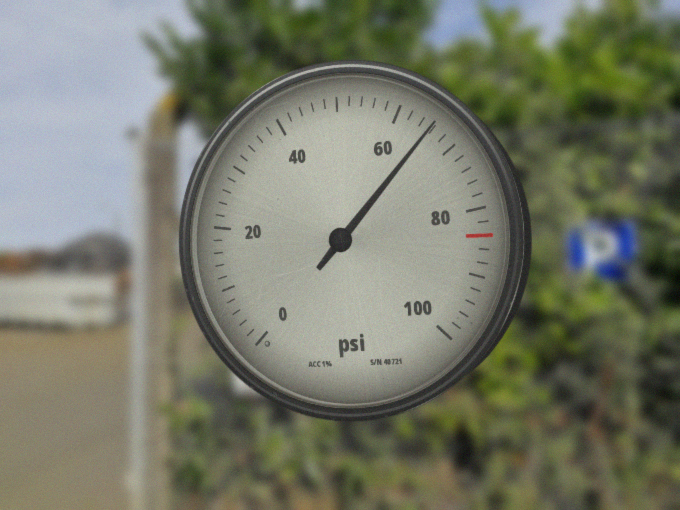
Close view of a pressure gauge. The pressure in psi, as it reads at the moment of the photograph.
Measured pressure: 66 psi
